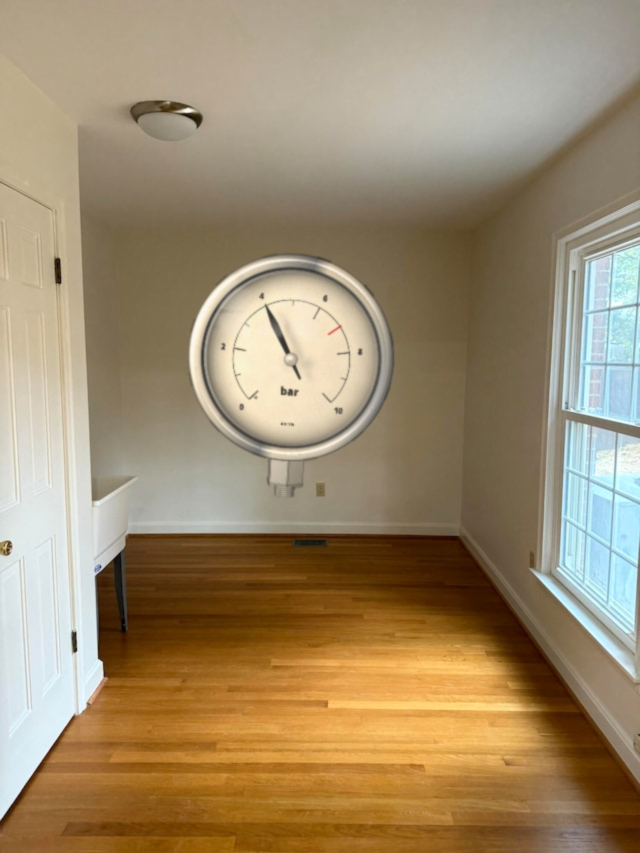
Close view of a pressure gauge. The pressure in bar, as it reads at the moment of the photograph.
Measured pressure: 4 bar
